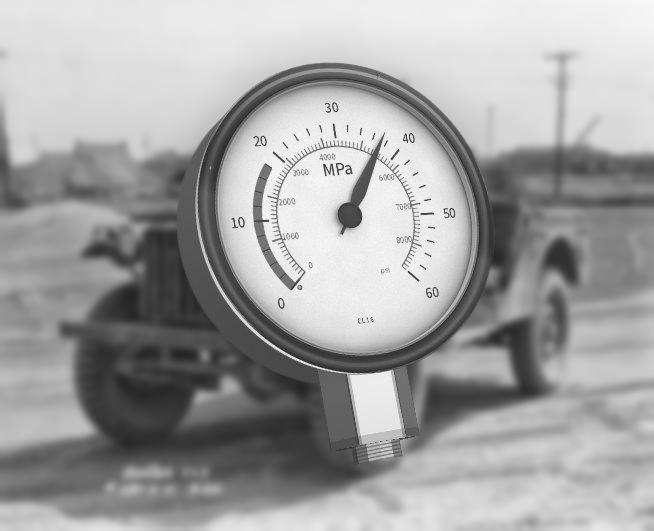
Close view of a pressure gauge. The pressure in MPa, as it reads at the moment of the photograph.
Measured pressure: 37 MPa
